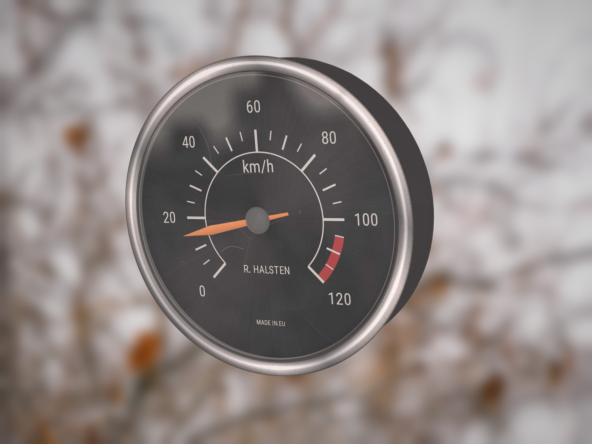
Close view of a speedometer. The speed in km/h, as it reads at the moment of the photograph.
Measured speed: 15 km/h
